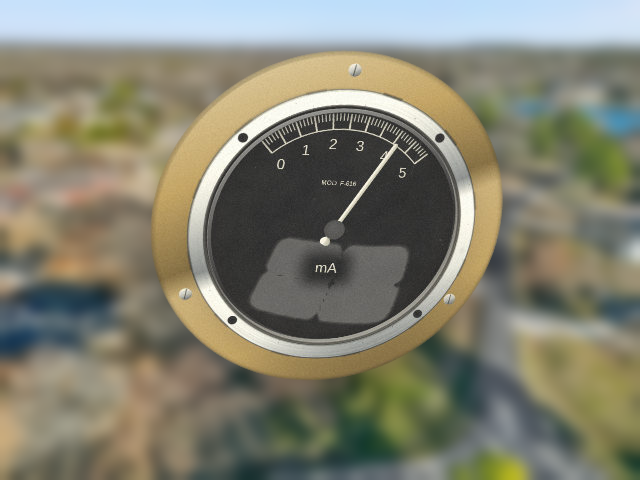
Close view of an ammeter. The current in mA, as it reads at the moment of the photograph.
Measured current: 4 mA
